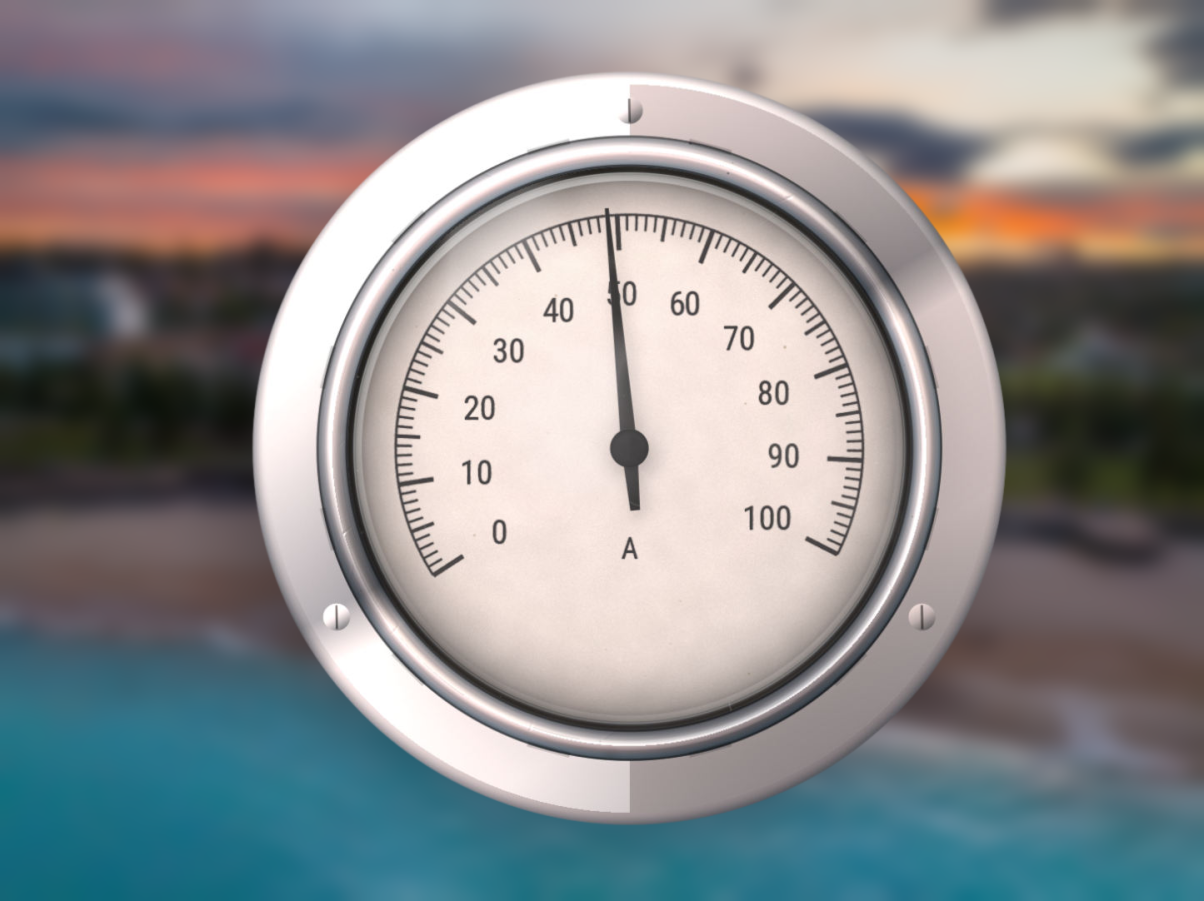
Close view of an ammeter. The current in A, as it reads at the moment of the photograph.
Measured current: 49 A
